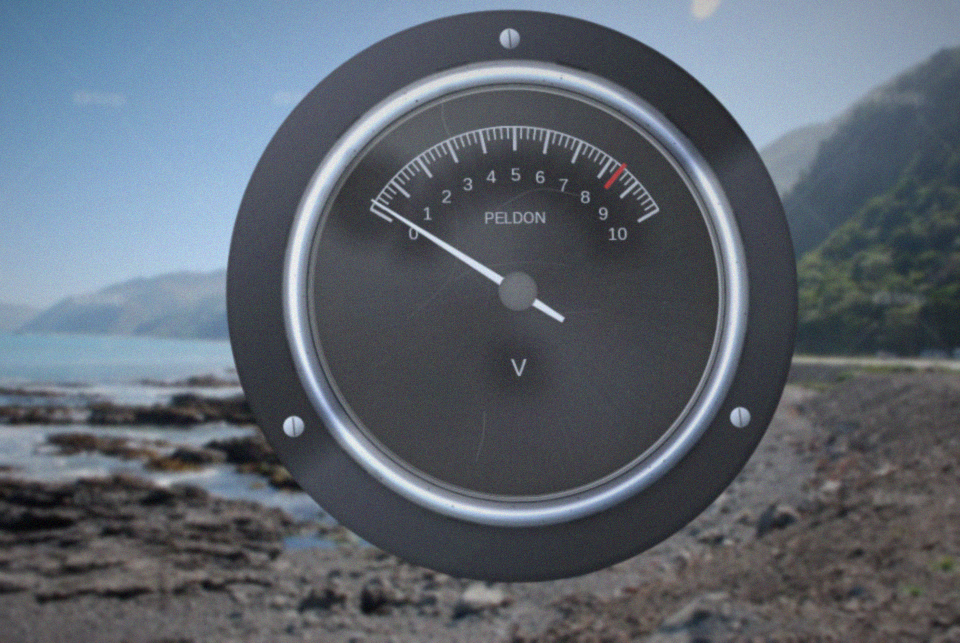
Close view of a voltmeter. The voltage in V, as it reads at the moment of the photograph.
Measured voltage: 0.2 V
